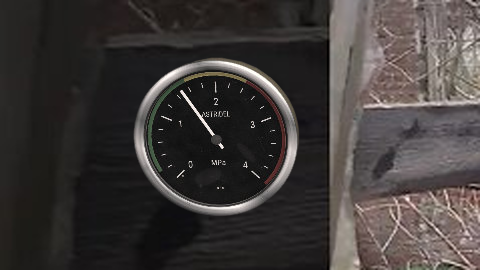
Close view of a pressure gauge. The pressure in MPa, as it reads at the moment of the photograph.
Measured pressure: 1.5 MPa
